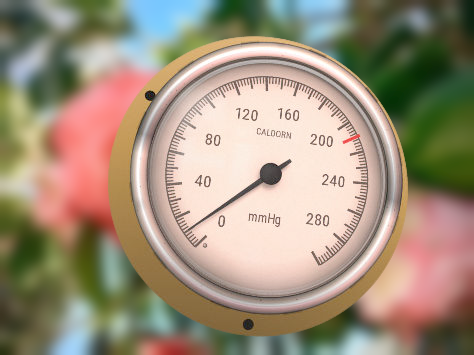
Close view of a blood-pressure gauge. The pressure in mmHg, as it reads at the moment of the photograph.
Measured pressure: 10 mmHg
